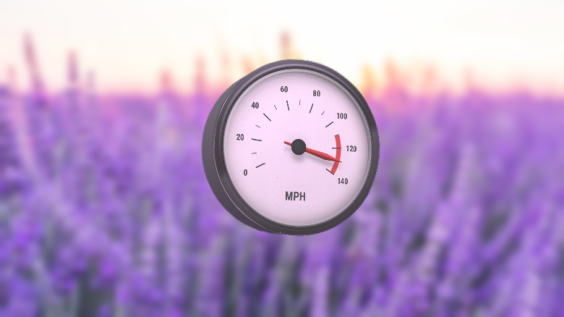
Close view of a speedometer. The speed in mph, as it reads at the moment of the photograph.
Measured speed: 130 mph
